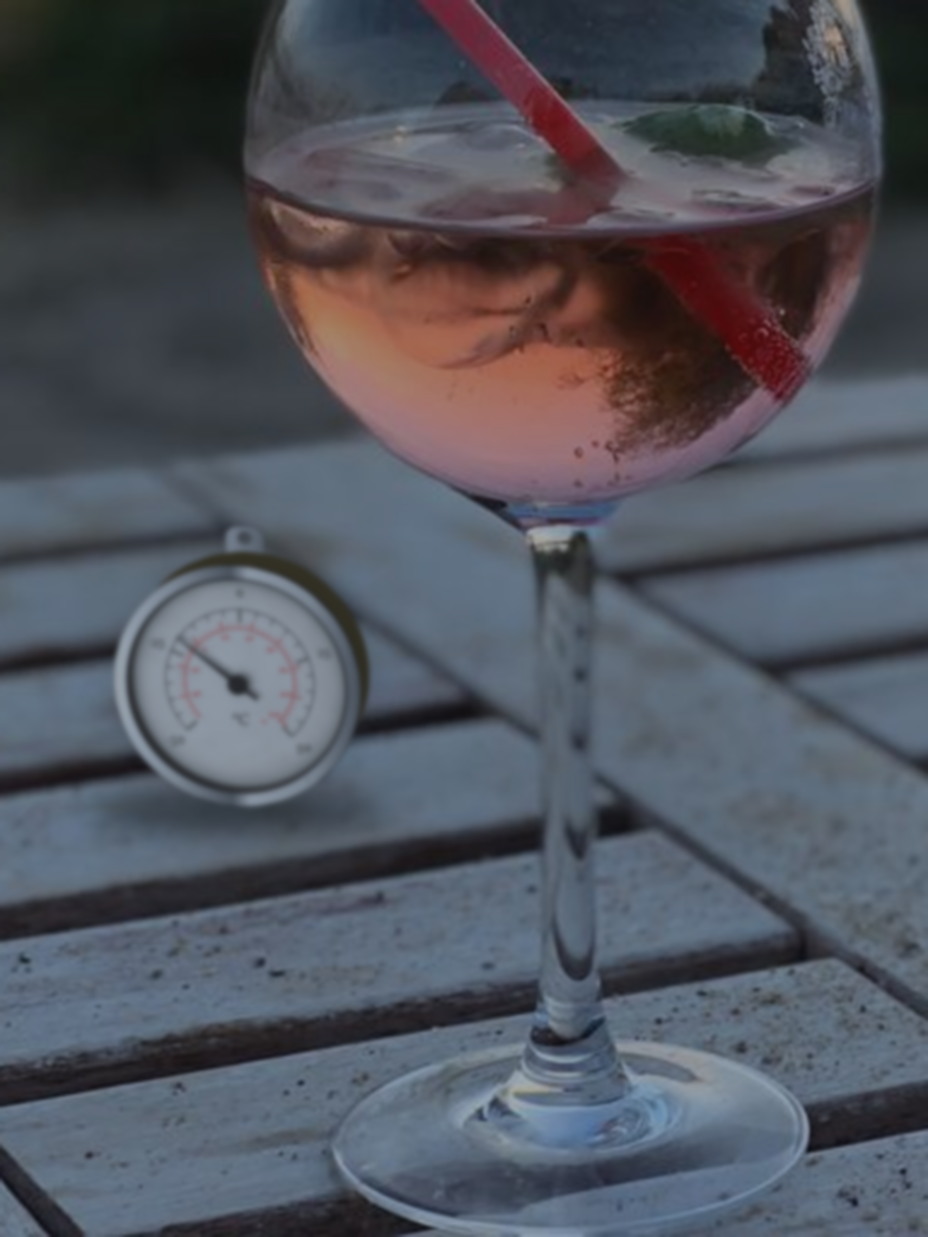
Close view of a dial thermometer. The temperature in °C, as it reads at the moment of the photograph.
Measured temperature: -20 °C
